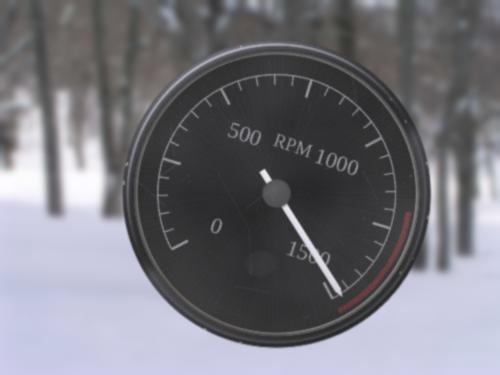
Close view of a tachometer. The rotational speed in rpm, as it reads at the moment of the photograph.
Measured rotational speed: 1475 rpm
